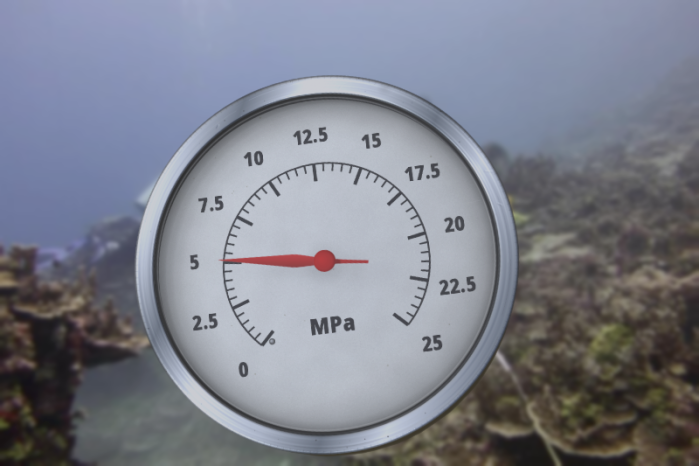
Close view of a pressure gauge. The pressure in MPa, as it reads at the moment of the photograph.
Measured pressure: 5 MPa
